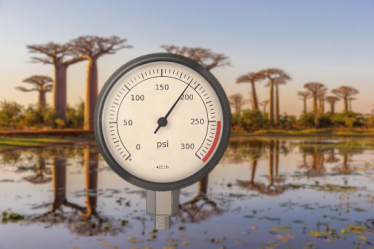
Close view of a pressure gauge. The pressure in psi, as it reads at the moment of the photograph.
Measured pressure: 190 psi
